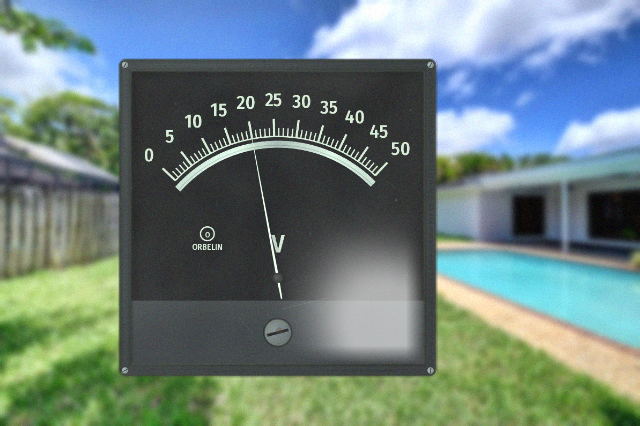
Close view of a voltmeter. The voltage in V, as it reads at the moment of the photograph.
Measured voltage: 20 V
